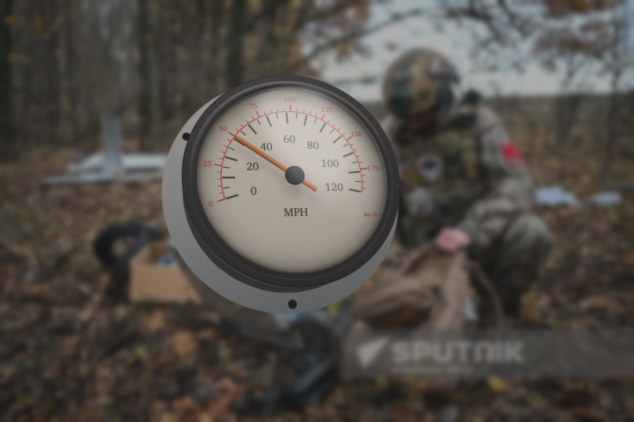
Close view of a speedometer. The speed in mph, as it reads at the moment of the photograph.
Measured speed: 30 mph
